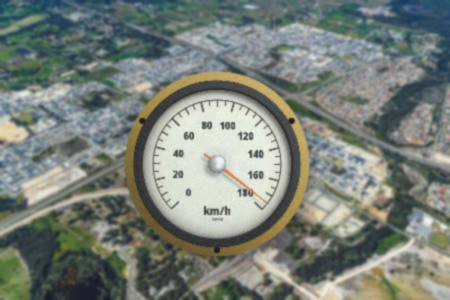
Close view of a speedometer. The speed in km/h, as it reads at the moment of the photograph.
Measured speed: 175 km/h
